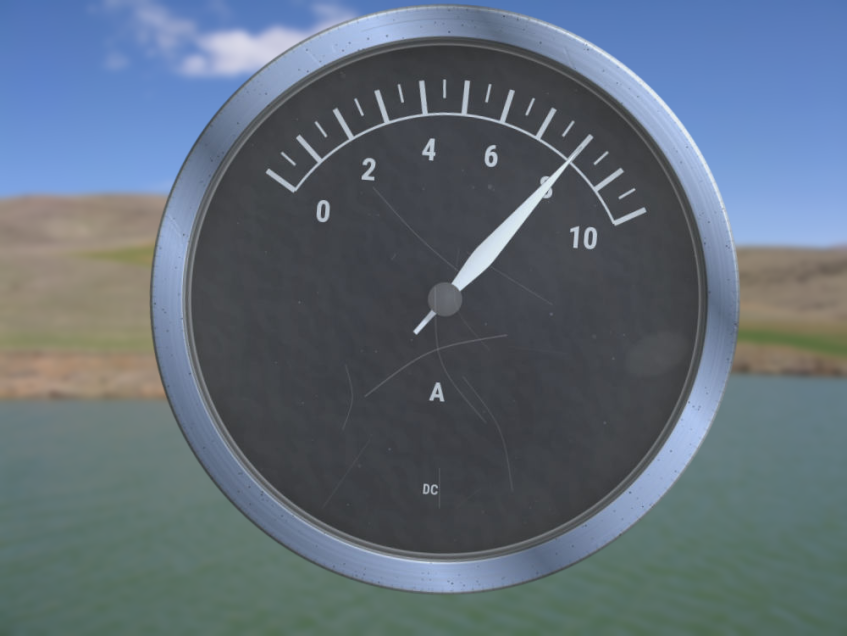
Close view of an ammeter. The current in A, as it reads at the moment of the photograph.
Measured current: 8 A
